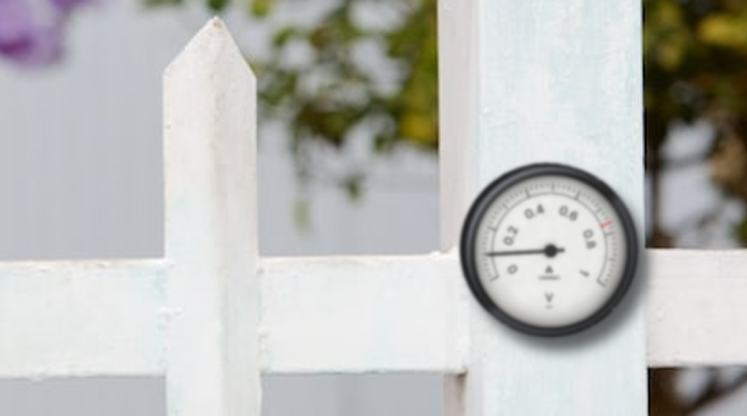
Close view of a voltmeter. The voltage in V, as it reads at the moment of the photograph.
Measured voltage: 0.1 V
